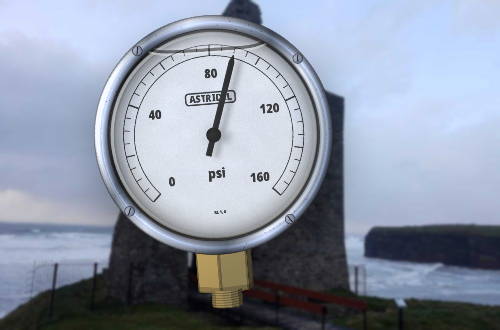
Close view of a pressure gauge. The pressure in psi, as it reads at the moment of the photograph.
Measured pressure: 90 psi
